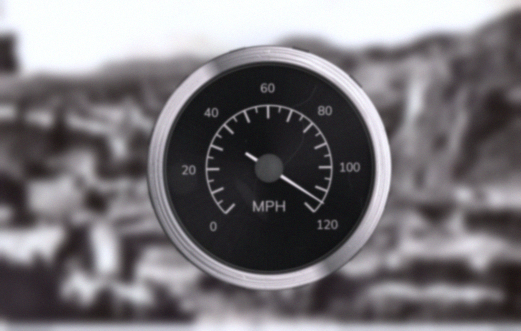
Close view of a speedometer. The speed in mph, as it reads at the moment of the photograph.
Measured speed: 115 mph
